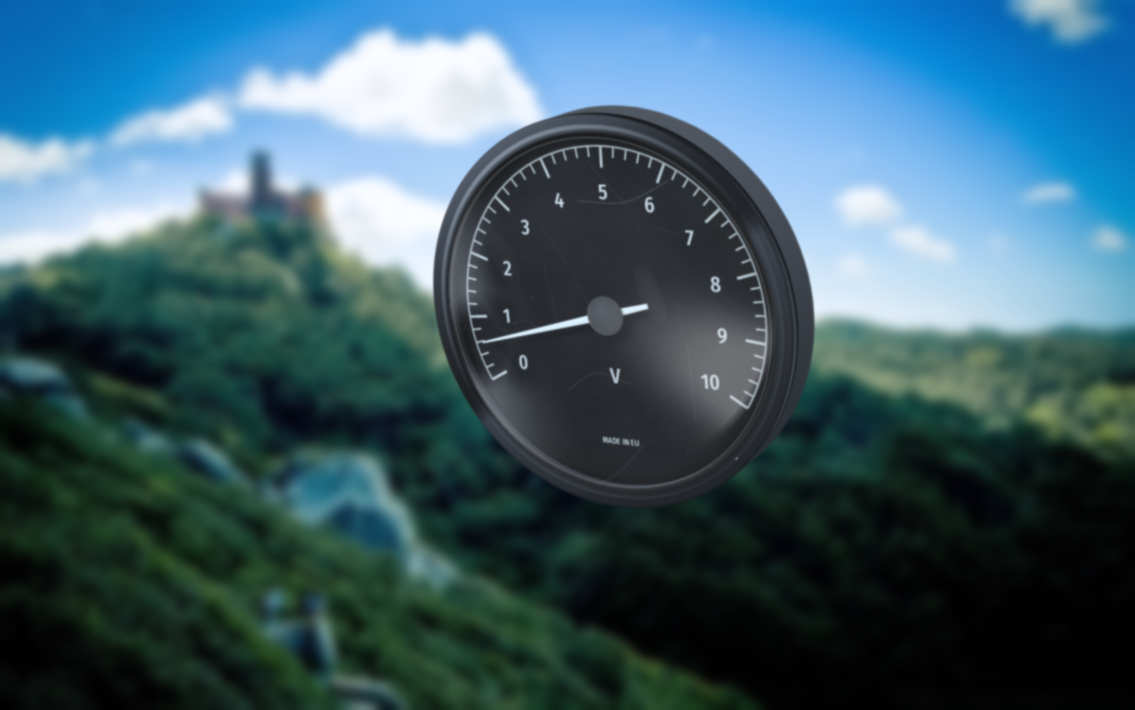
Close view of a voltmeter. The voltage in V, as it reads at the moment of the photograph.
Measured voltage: 0.6 V
